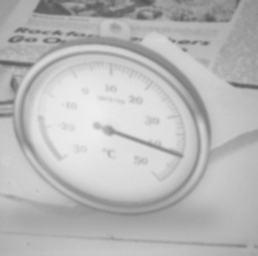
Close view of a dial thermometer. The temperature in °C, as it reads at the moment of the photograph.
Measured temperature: 40 °C
